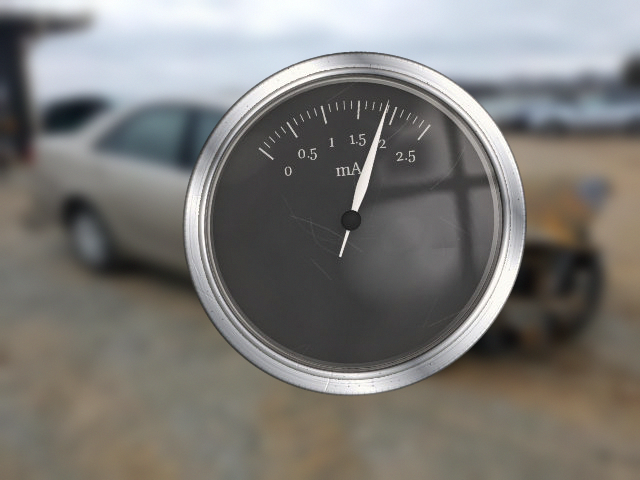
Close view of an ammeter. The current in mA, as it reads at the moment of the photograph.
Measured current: 1.9 mA
